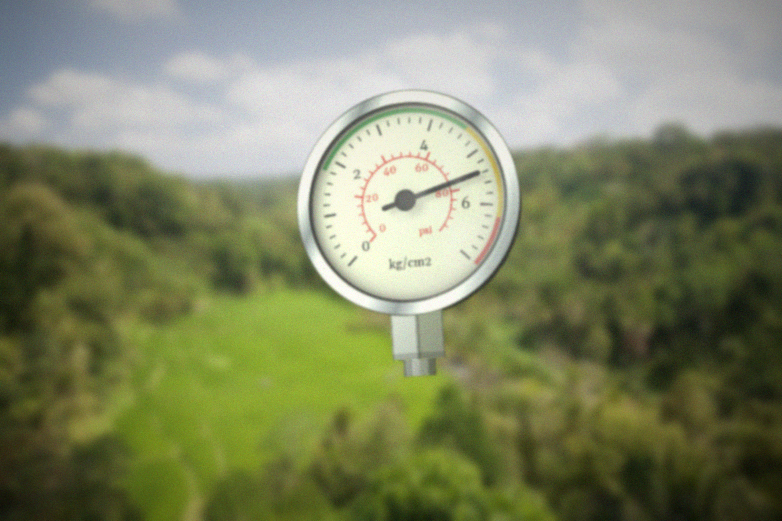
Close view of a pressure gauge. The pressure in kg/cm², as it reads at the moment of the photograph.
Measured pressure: 5.4 kg/cm²
